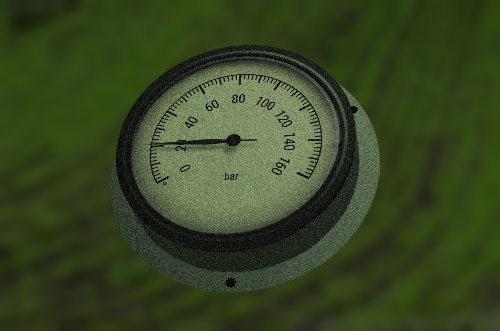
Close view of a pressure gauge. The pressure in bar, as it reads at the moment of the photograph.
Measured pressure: 20 bar
